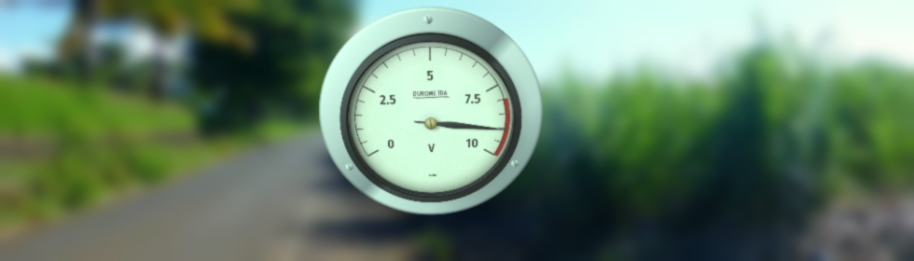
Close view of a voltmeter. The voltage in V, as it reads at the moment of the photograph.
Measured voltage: 9 V
